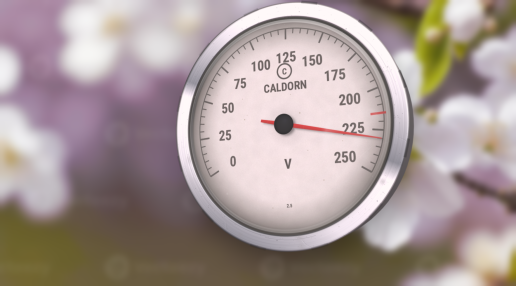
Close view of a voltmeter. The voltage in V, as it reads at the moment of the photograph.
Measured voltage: 230 V
